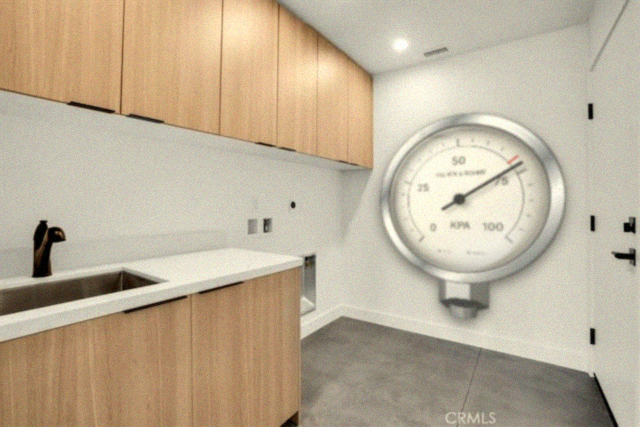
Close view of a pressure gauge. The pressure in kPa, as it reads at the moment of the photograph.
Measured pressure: 72.5 kPa
